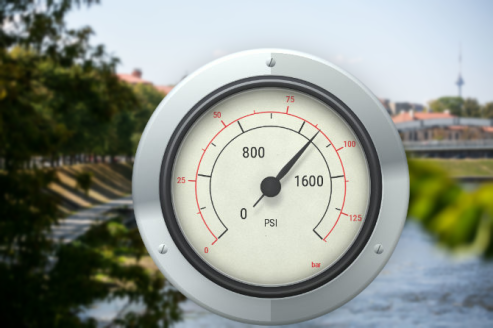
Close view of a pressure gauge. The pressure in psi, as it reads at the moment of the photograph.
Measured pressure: 1300 psi
